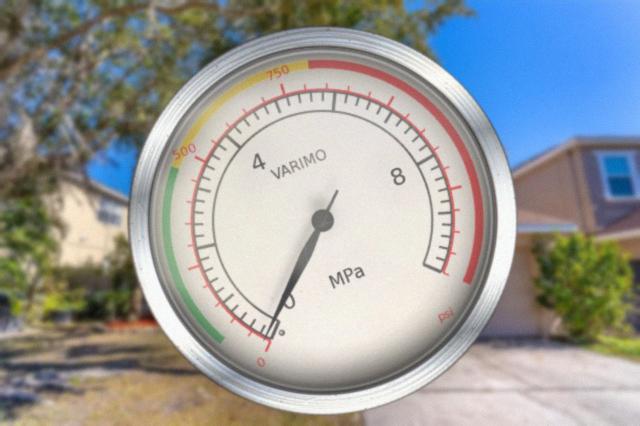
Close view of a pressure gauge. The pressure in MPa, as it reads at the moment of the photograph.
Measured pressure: 0.1 MPa
